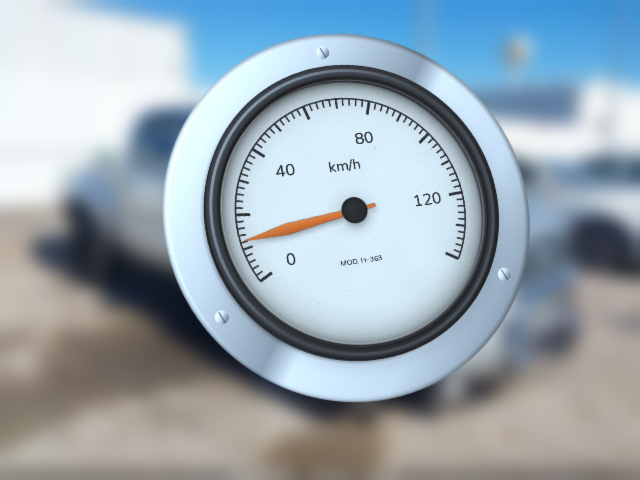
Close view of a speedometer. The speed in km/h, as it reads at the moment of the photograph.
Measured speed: 12 km/h
